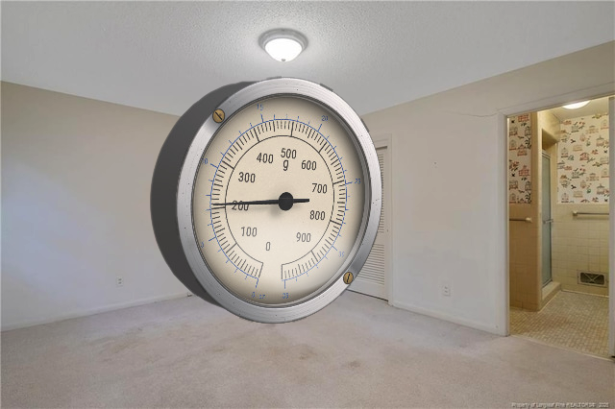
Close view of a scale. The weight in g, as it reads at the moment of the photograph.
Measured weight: 210 g
